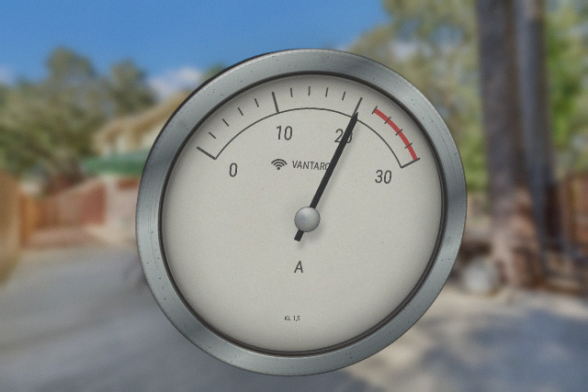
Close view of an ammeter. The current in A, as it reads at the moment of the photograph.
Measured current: 20 A
